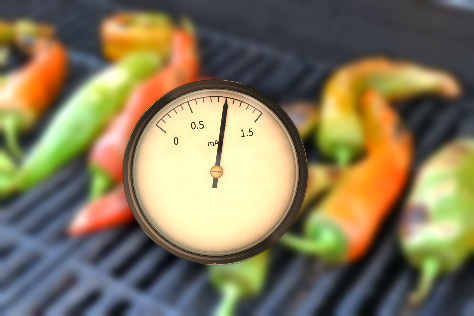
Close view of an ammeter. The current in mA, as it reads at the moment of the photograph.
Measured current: 1 mA
